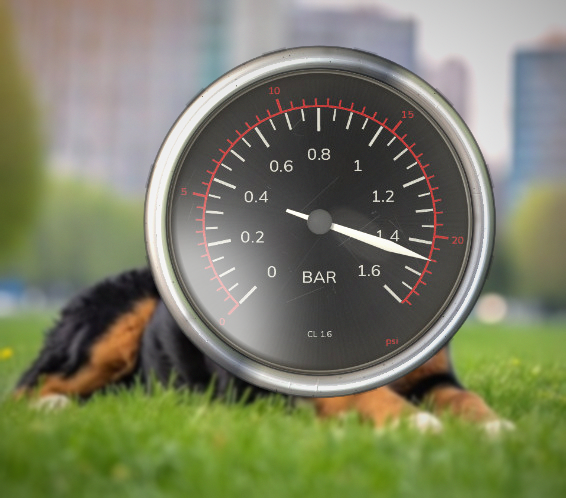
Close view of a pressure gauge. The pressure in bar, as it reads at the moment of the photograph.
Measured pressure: 1.45 bar
